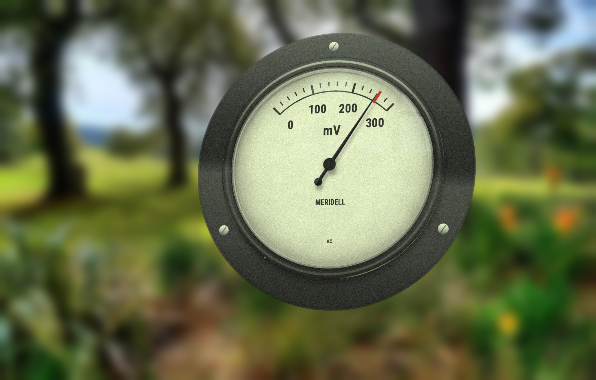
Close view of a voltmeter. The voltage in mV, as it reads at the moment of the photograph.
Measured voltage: 260 mV
